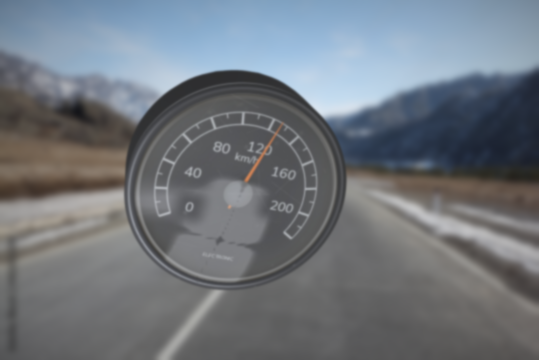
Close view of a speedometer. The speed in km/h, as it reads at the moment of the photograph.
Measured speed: 125 km/h
